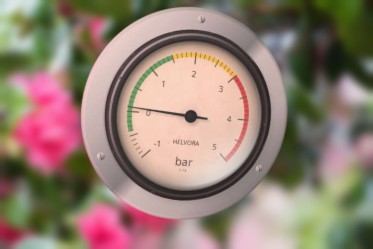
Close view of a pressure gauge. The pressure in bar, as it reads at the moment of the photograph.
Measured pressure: 0.1 bar
